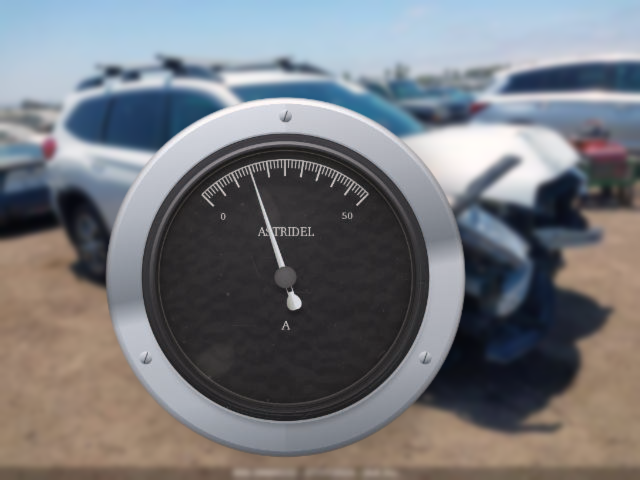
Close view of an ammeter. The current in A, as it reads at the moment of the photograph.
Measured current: 15 A
